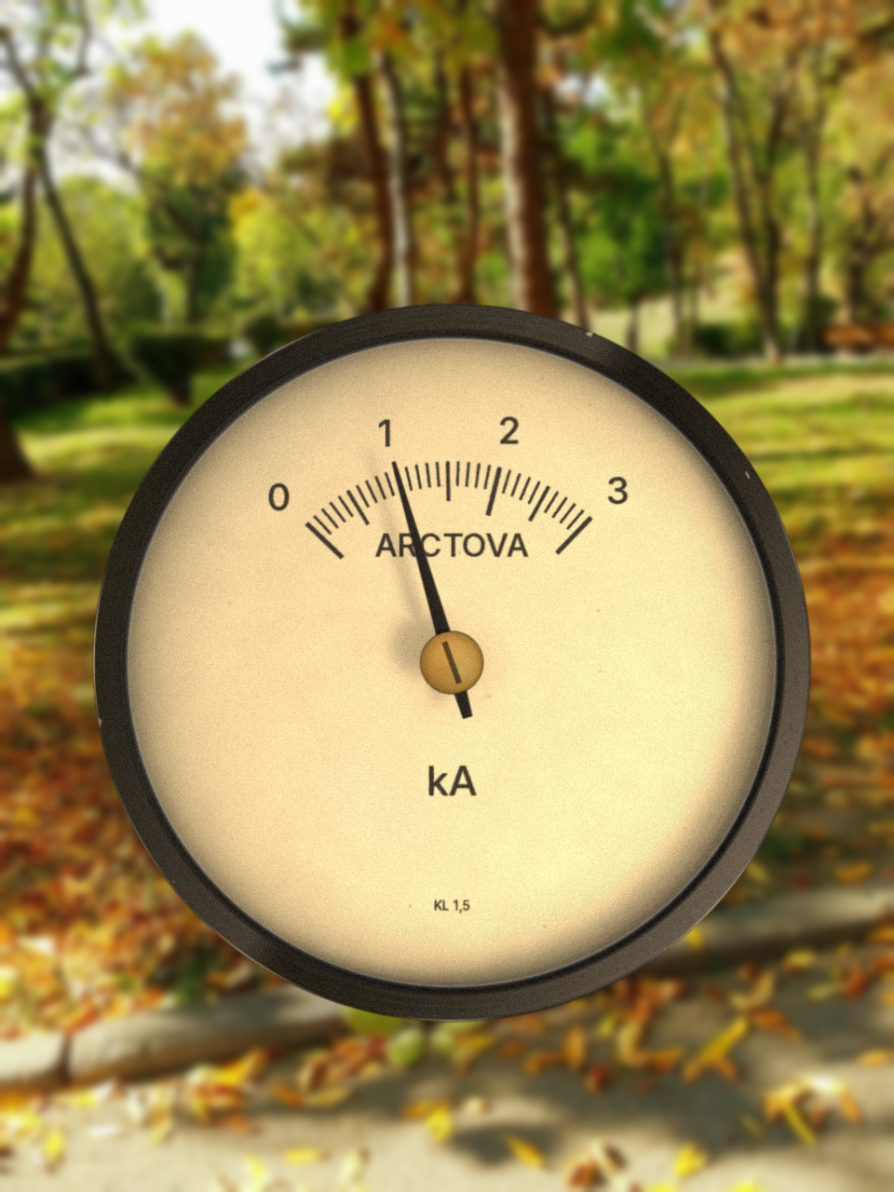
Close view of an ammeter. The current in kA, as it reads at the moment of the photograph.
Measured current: 1 kA
